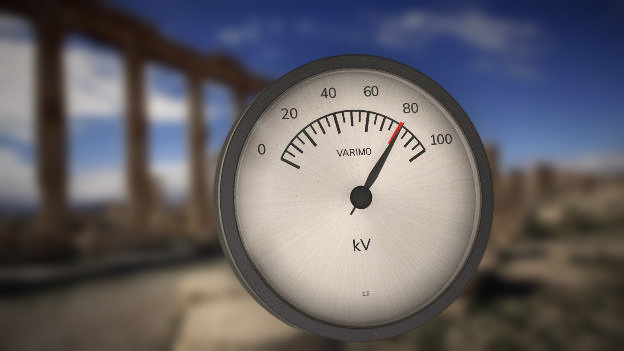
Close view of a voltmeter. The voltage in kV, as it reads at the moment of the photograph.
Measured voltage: 80 kV
